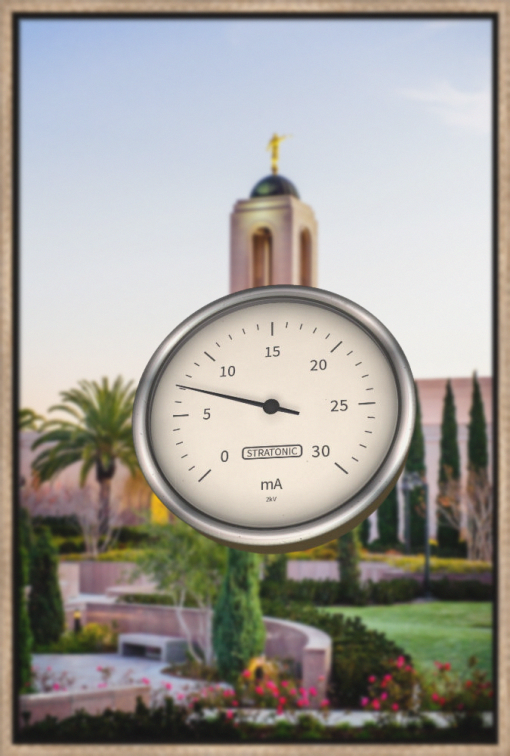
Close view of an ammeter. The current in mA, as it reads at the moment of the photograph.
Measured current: 7 mA
